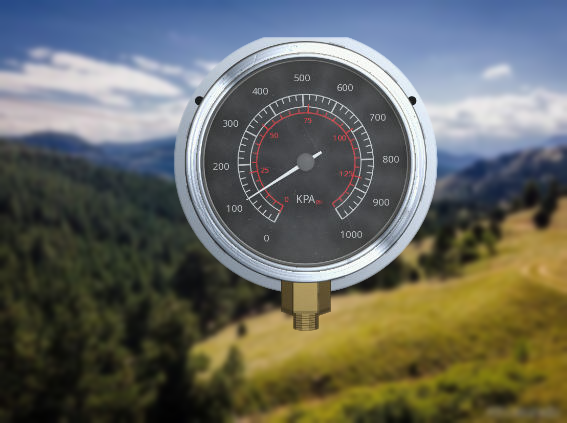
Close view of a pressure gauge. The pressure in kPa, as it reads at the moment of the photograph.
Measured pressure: 100 kPa
